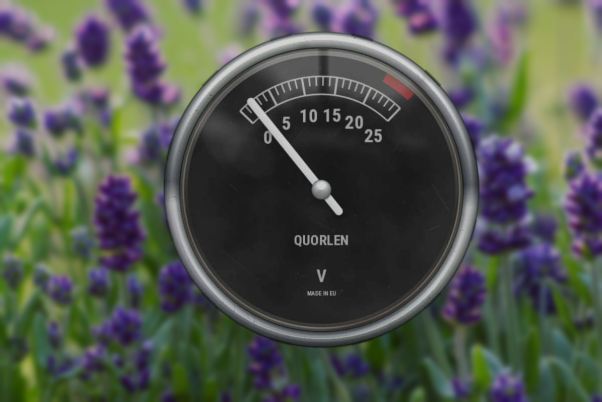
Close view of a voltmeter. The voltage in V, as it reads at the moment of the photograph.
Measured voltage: 2 V
